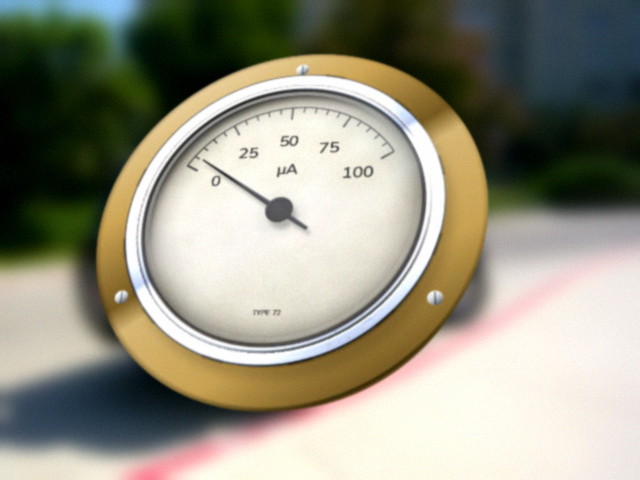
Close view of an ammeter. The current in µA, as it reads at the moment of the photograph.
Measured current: 5 µA
